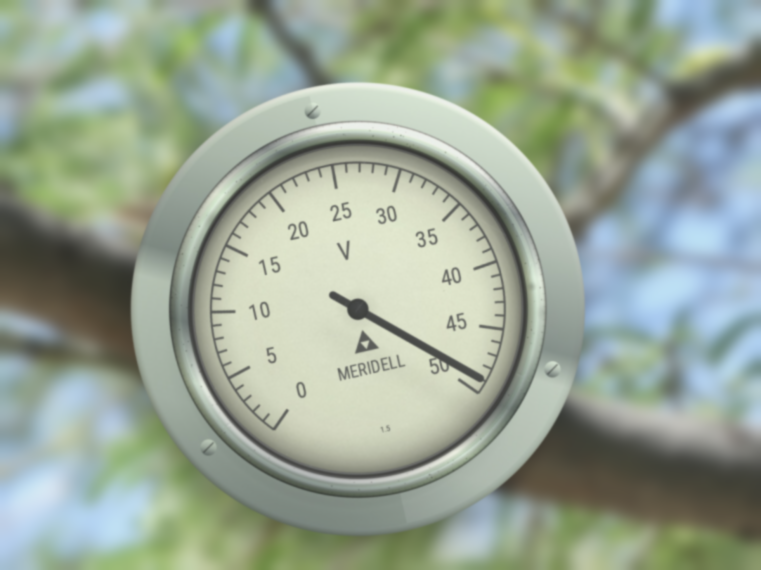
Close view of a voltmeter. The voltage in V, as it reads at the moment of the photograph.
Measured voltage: 49 V
